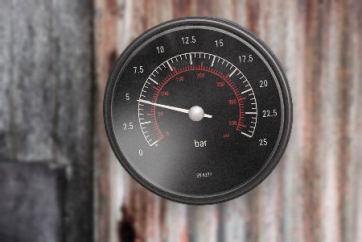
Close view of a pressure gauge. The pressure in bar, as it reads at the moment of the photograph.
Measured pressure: 5 bar
